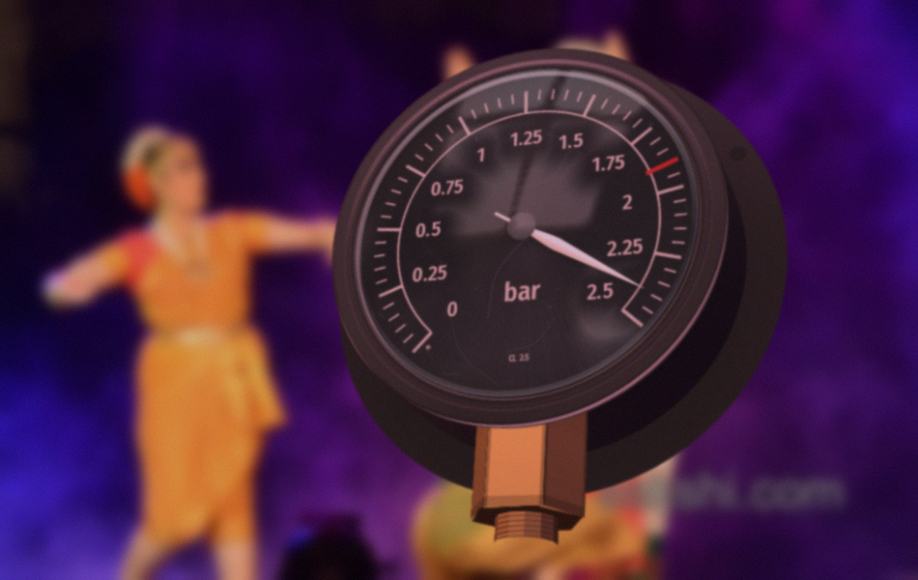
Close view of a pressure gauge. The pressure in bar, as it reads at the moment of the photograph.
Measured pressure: 2.4 bar
